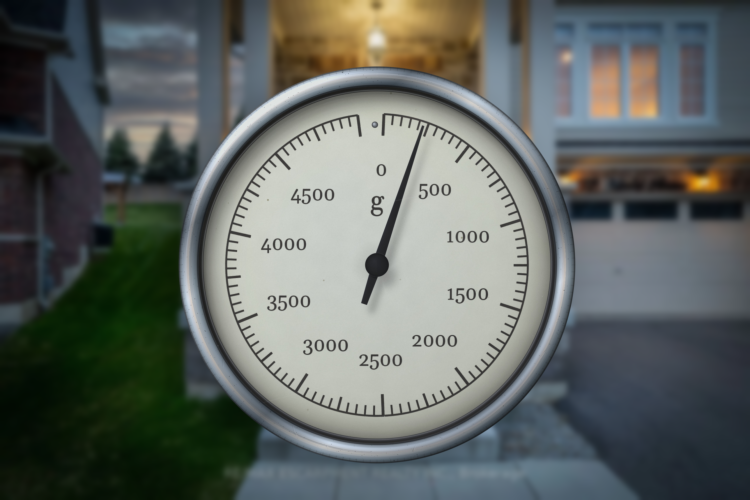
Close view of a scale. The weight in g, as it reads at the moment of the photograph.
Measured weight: 225 g
